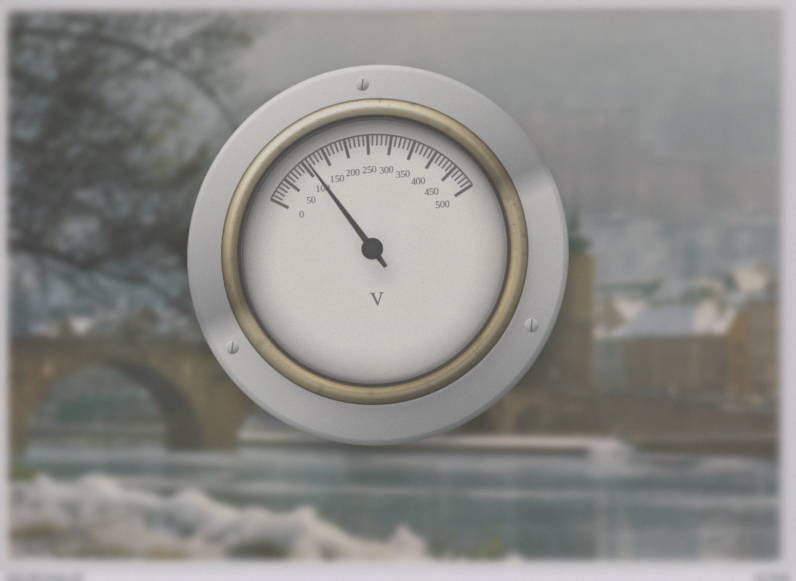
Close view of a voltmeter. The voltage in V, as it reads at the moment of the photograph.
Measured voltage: 110 V
